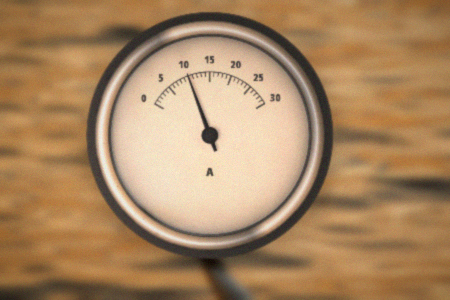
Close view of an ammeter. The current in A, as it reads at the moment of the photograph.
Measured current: 10 A
